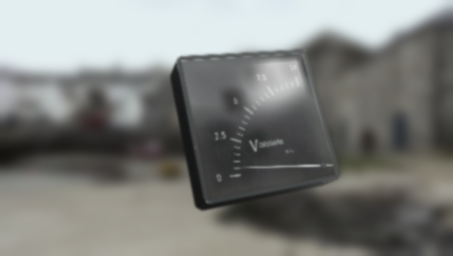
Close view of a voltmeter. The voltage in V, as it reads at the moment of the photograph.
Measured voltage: 0.5 V
